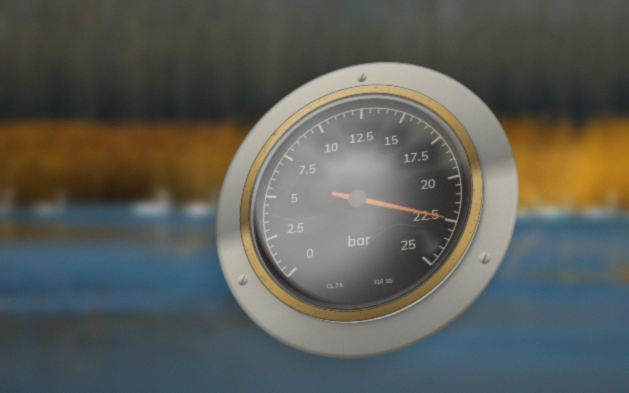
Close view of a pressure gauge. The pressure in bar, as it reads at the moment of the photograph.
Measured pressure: 22.5 bar
